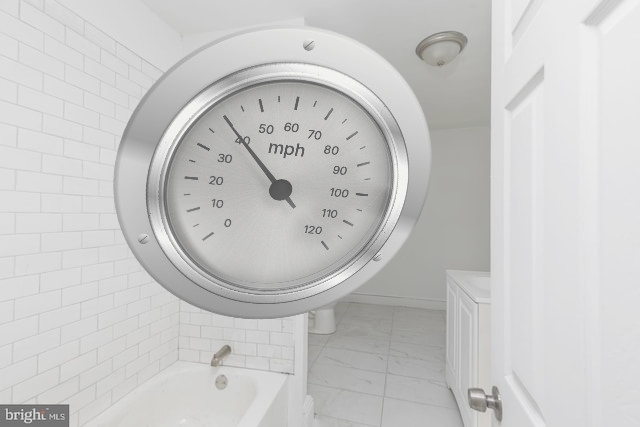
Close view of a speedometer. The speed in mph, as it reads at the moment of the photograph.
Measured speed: 40 mph
